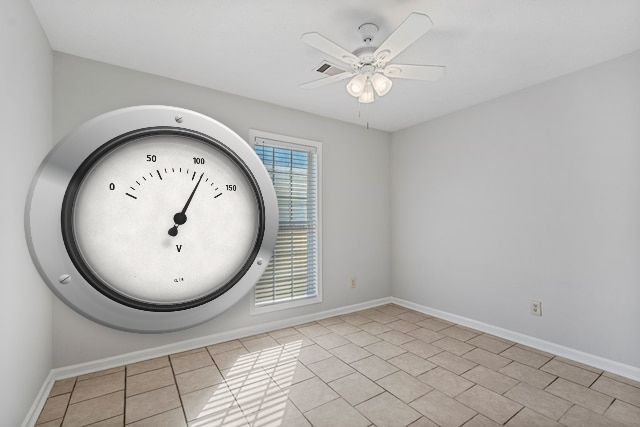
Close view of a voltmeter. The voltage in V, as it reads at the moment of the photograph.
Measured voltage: 110 V
